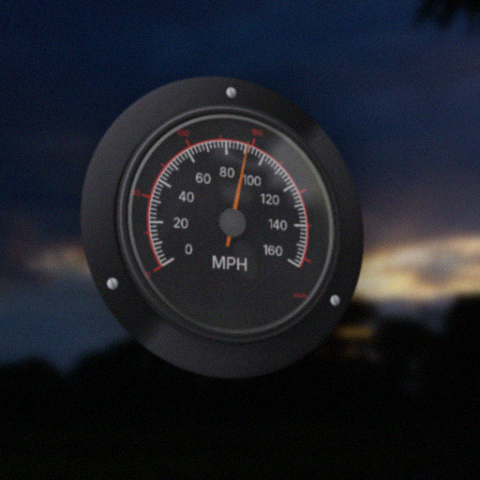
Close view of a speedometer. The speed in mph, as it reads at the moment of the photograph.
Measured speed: 90 mph
